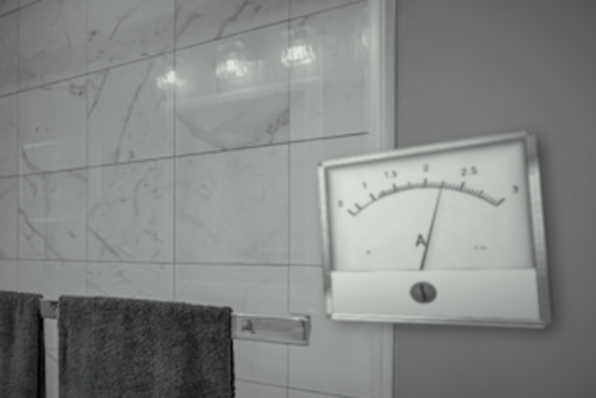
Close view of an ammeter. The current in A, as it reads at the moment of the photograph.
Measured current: 2.25 A
